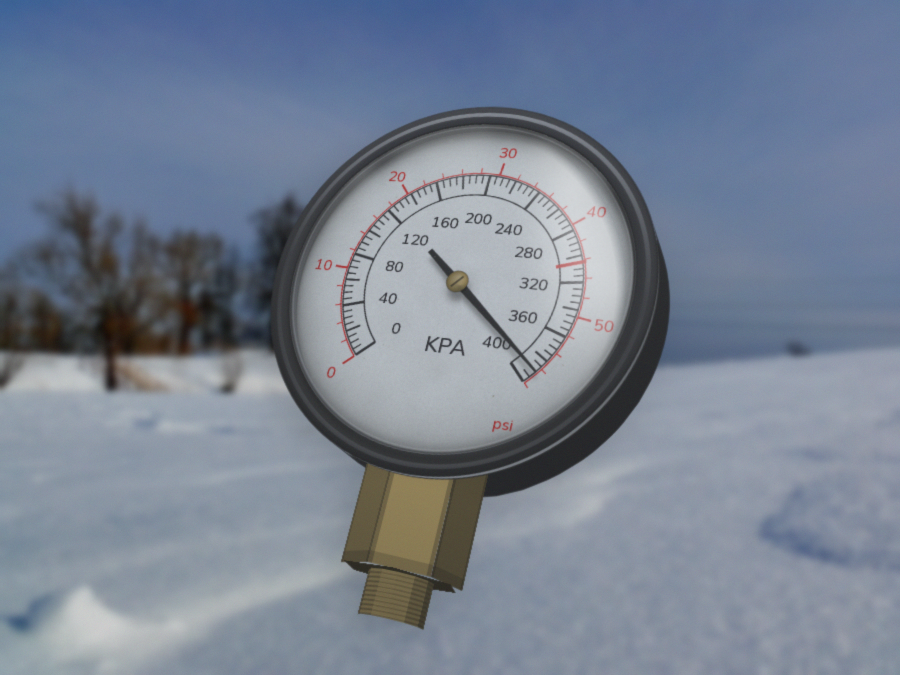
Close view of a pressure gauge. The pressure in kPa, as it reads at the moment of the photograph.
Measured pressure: 390 kPa
